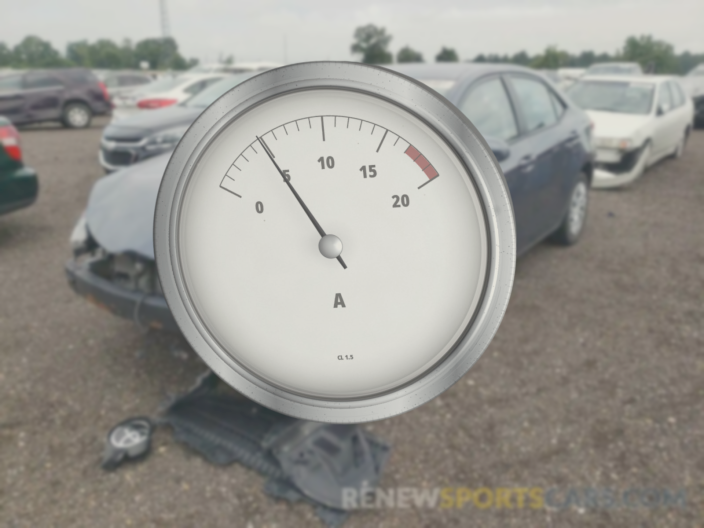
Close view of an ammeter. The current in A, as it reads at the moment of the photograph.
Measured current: 5 A
